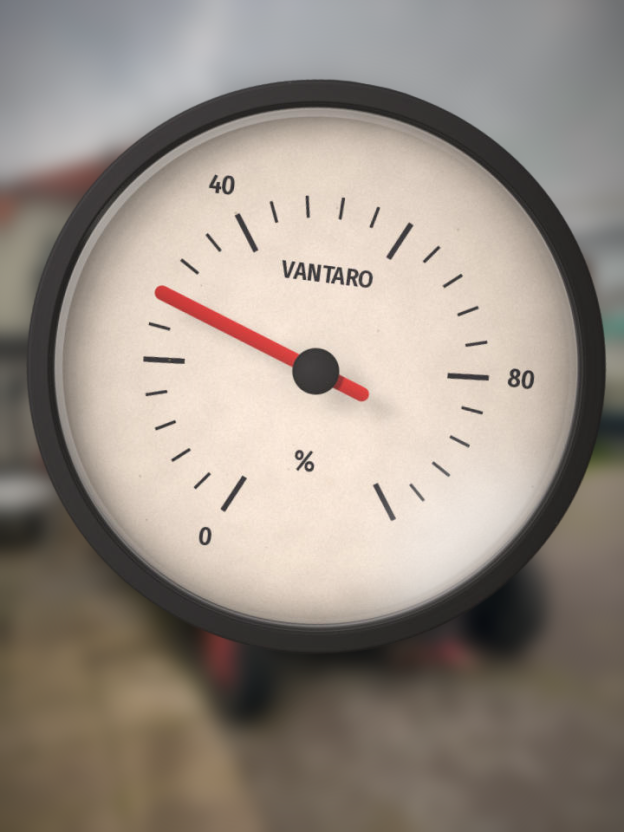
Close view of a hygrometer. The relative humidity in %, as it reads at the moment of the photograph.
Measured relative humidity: 28 %
